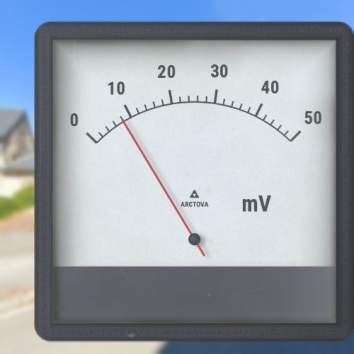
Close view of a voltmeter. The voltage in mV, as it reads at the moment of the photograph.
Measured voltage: 8 mV
